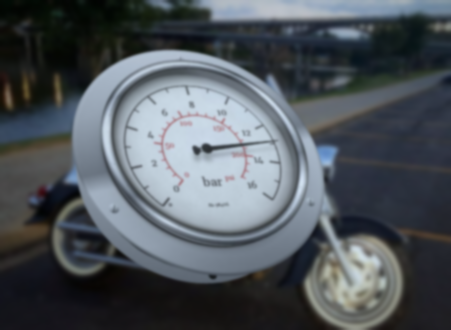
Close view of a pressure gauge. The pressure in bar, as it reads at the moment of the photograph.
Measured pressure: 13 bar
